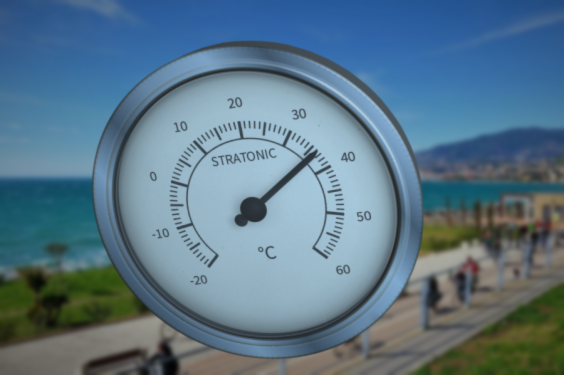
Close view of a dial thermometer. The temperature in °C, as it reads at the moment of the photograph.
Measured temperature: 36 °C
